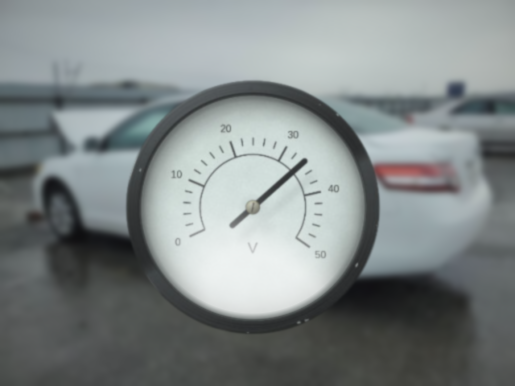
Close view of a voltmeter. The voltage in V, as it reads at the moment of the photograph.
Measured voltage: 34 V
